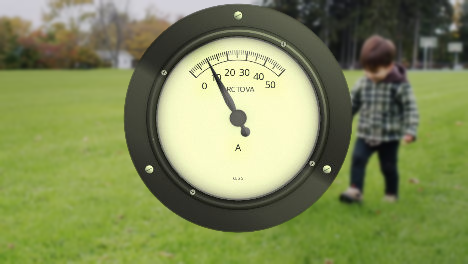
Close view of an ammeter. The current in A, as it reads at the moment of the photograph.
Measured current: 10 A
